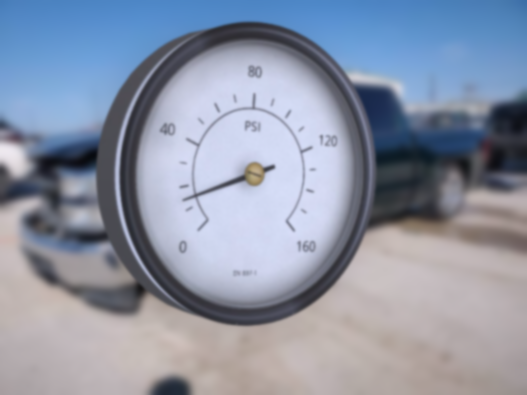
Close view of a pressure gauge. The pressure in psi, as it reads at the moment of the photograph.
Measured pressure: 15 psi
